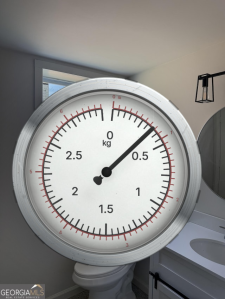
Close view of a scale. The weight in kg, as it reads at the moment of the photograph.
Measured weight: 0.35 kg
